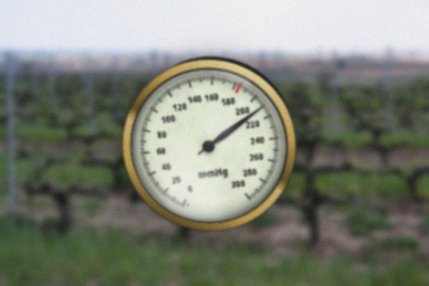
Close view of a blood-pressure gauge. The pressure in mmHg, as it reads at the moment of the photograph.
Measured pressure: 210 mmHg
